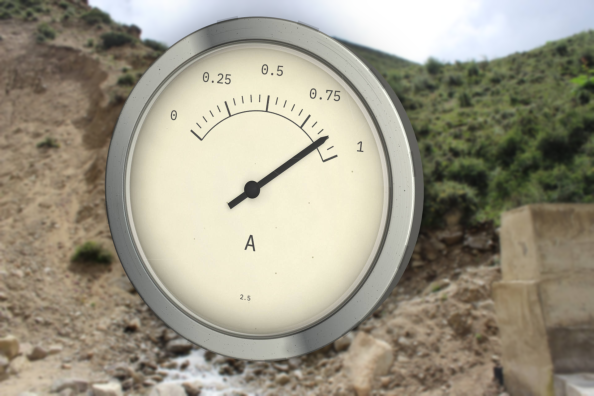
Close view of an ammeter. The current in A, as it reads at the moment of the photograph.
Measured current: 0.9 A
